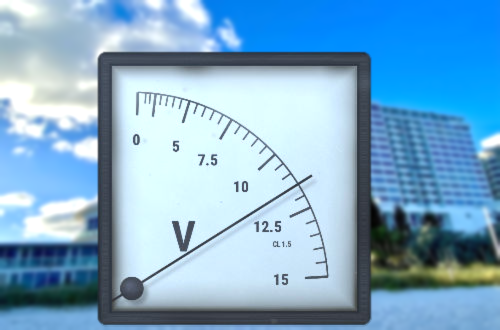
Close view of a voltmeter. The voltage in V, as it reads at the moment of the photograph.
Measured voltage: 11.5 V
